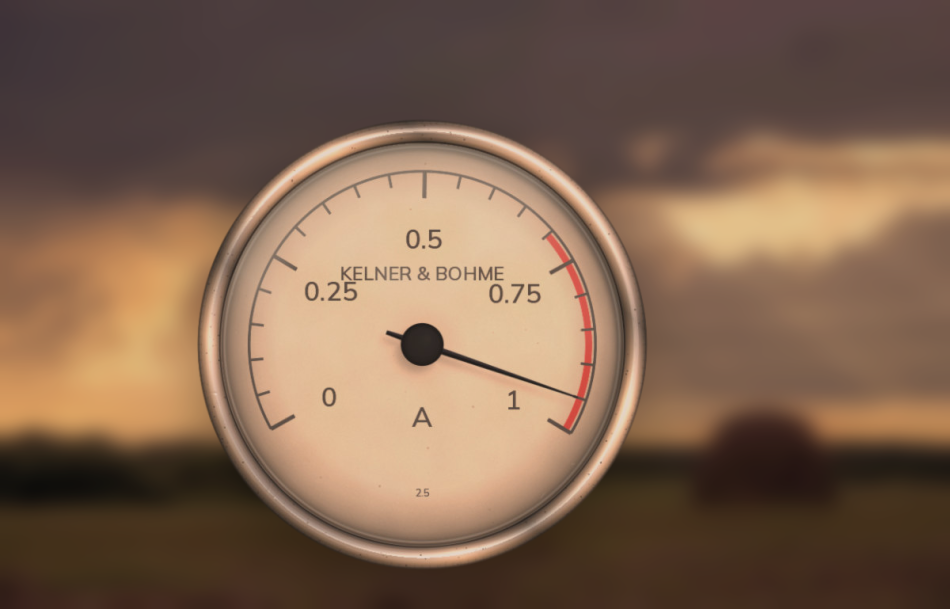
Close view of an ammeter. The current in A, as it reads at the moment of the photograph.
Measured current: 0.95 A
